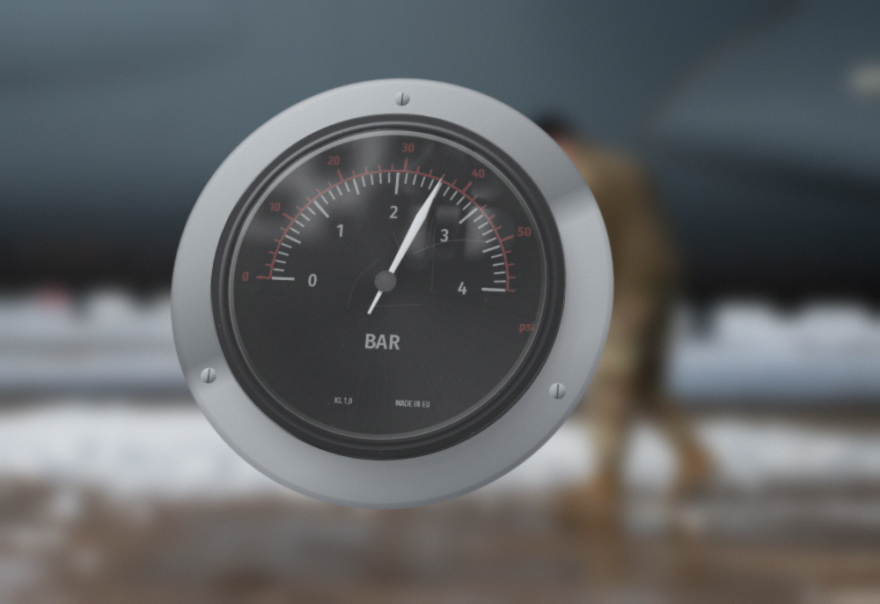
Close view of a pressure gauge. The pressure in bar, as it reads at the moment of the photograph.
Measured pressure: 2.5 bar
